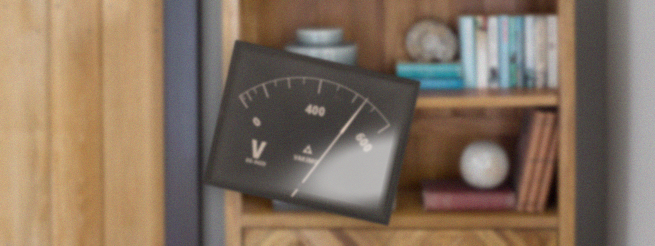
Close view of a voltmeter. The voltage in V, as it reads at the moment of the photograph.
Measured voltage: 525 V
